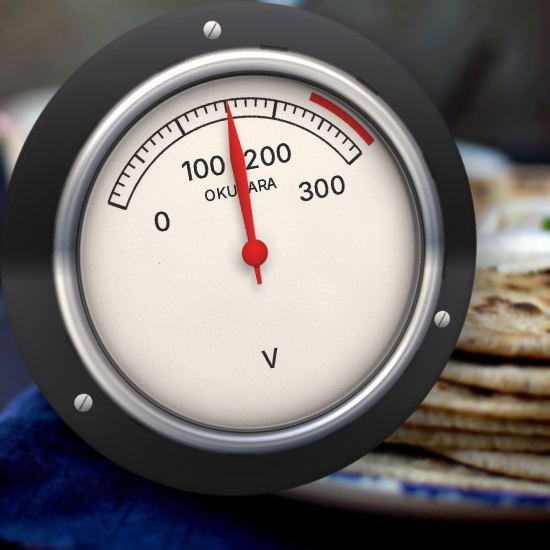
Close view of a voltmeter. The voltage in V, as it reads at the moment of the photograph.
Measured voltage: 150 V
